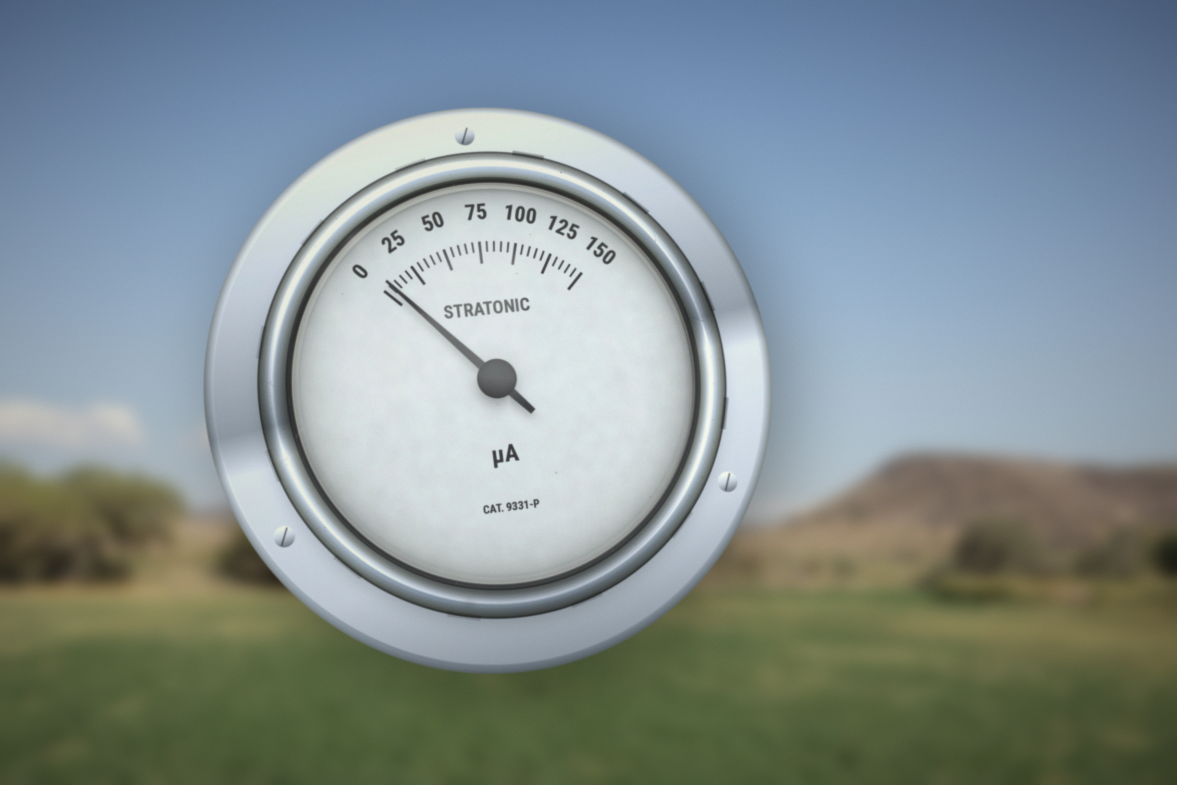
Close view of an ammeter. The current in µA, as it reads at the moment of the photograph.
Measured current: 5 µA
